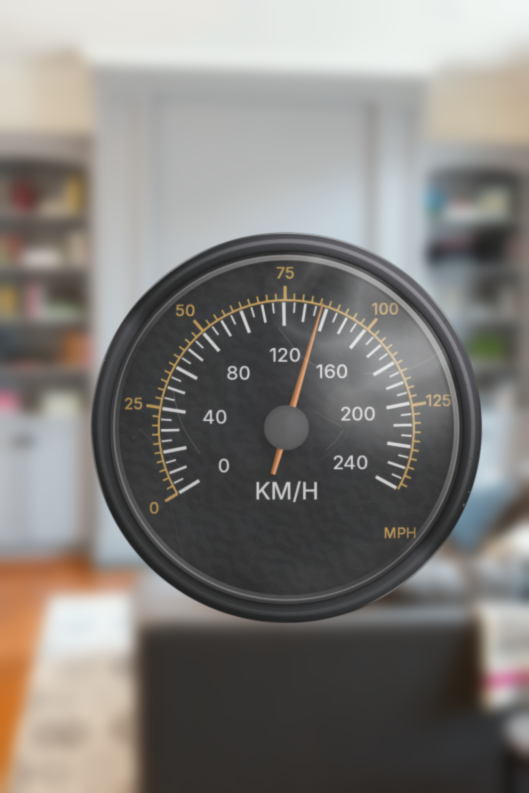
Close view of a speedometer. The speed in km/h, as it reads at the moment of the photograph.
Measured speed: 137.5 km/h
